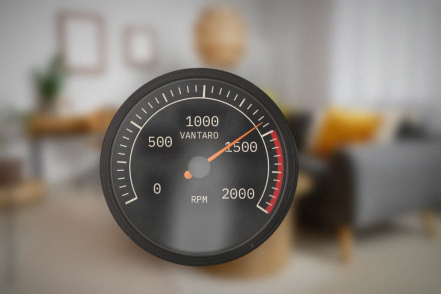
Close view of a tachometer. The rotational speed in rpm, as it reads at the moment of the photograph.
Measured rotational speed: 1425 rpm
